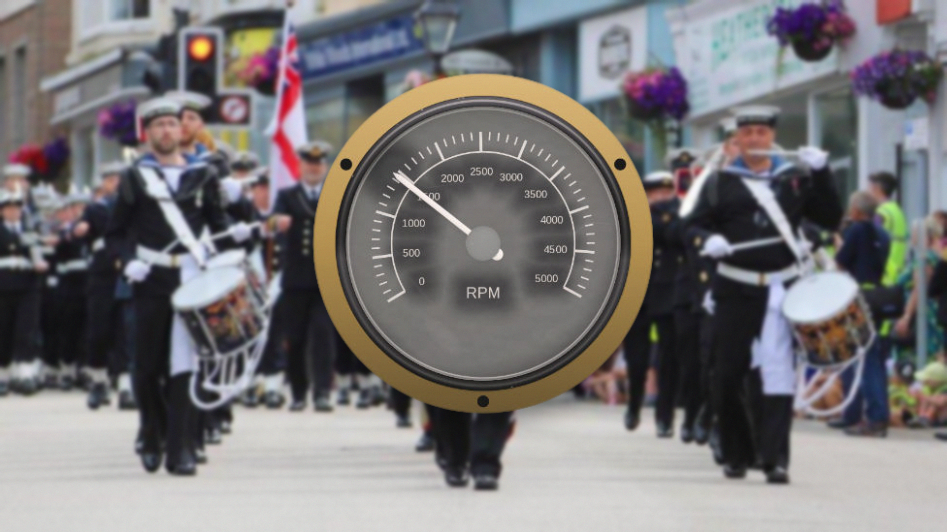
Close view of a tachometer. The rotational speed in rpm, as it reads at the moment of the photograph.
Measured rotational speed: 1450 rpm
